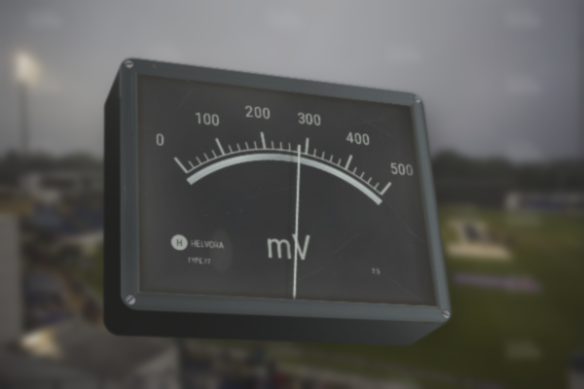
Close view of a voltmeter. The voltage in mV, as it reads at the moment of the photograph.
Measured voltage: 280 mV
